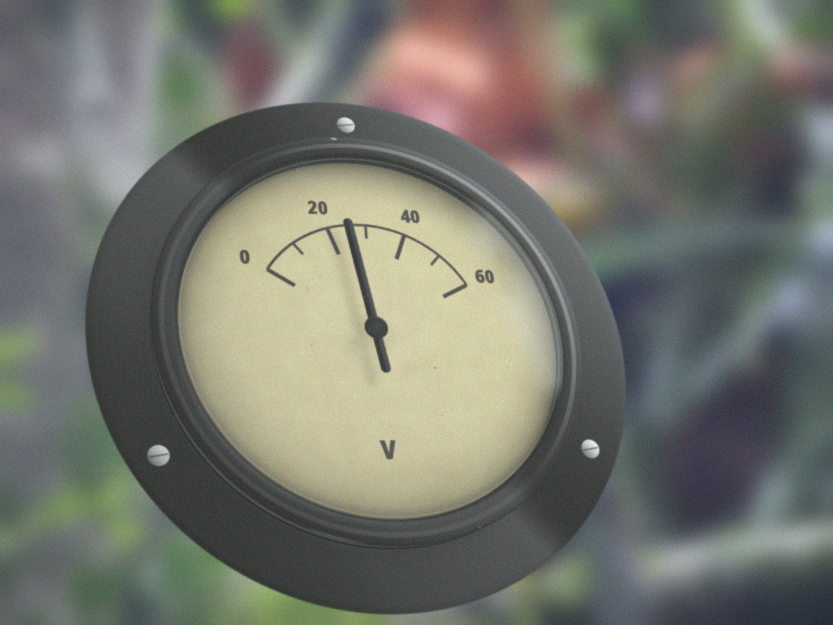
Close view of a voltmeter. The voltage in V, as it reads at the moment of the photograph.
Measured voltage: 25 V
